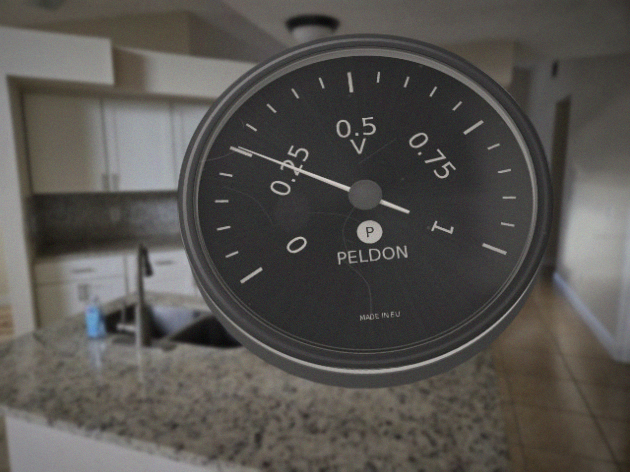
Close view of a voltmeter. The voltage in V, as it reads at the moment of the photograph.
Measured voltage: 0.25 V
